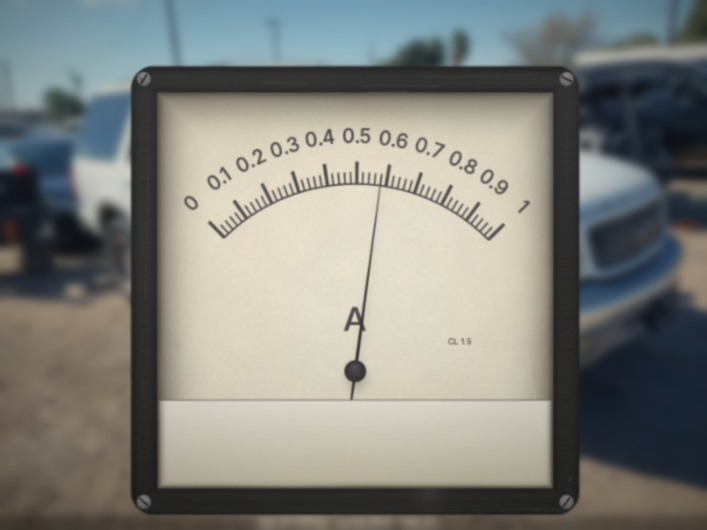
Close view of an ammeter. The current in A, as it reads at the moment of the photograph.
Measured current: 0.58 A
